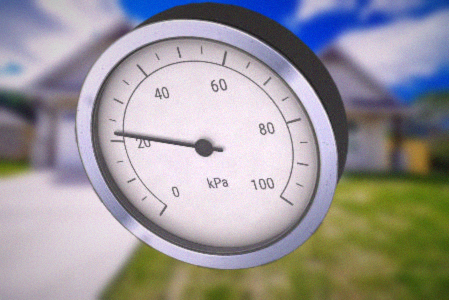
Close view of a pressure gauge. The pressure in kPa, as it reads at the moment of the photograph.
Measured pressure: 22.5 kPa
